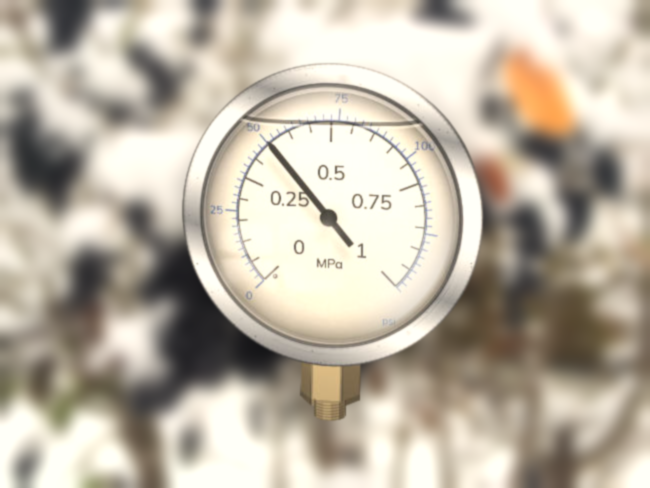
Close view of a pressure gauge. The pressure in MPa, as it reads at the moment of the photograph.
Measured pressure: 0.35 MPa
